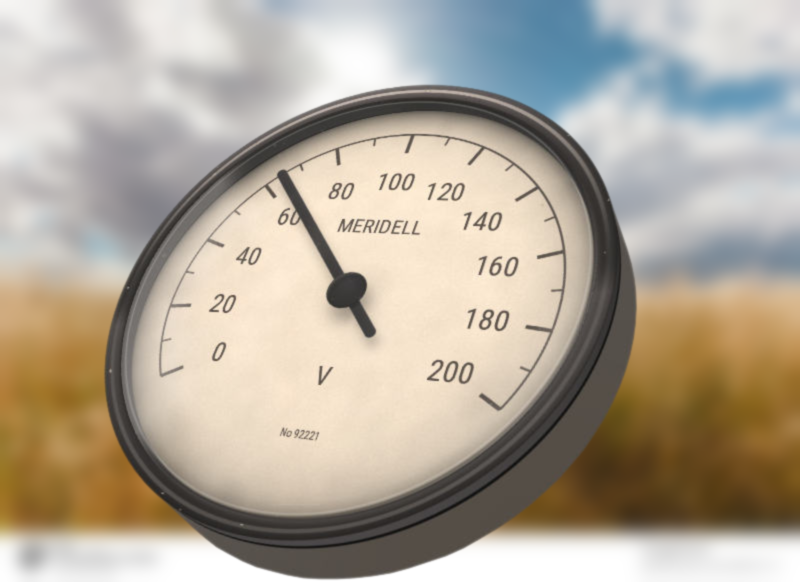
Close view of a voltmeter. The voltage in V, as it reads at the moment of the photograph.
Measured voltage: 65 V
